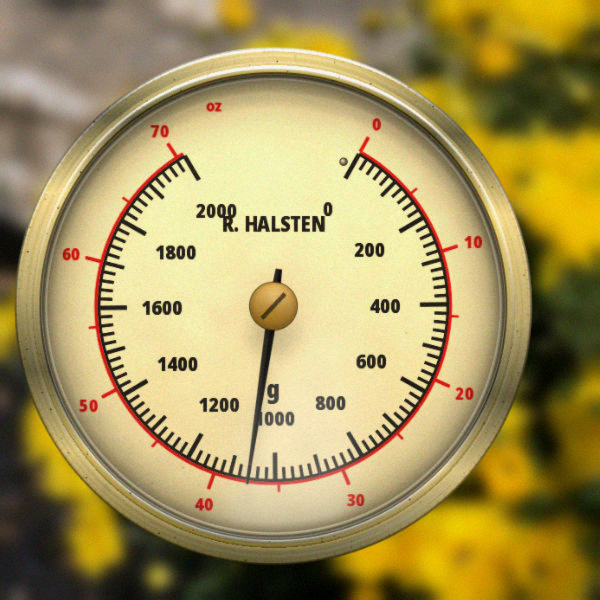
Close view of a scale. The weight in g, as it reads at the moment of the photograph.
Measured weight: 1060 g
